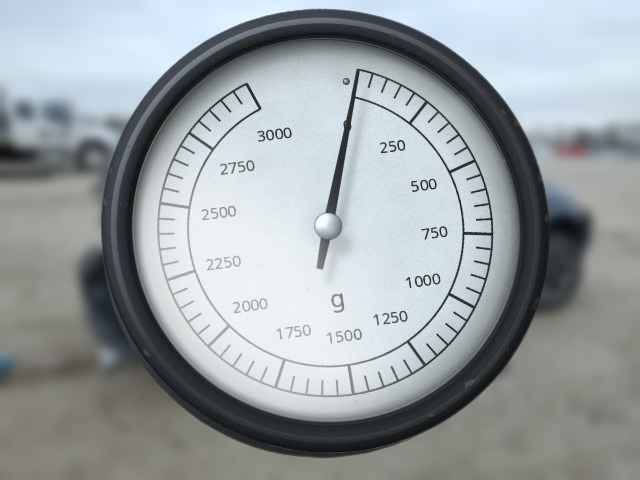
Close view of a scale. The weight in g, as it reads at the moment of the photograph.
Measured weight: 0 g
